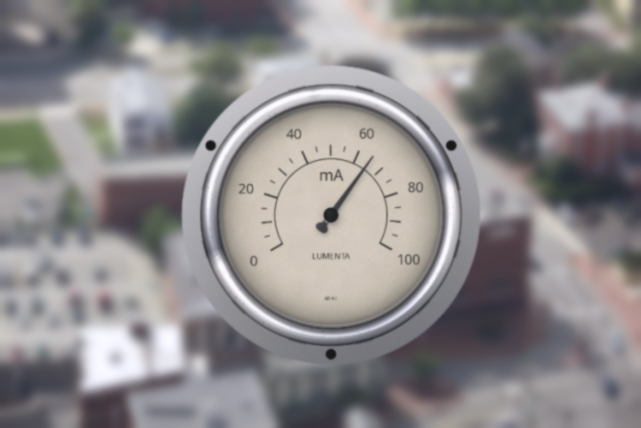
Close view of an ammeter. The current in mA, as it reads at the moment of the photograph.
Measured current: 65 mA
